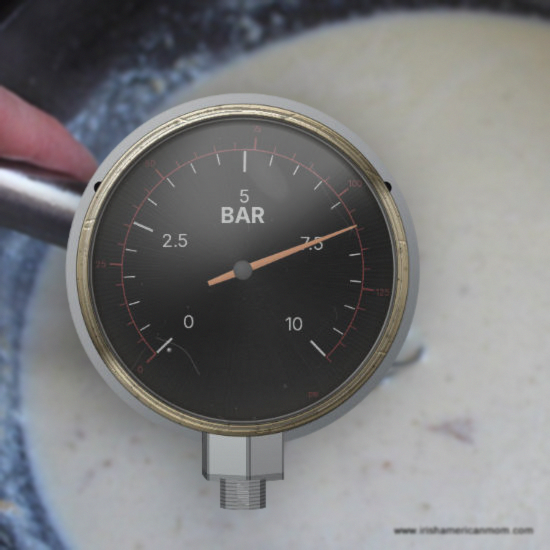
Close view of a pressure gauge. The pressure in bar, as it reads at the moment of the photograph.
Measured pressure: 7.5 bar
